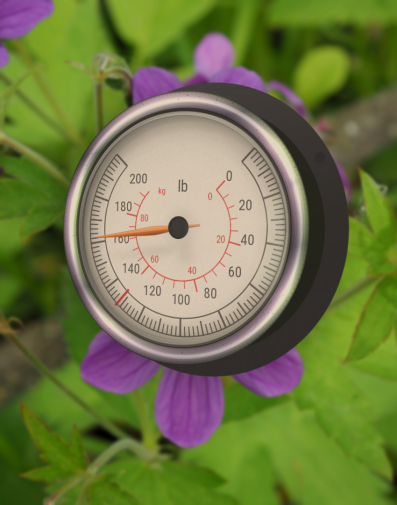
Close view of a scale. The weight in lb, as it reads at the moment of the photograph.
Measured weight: 162 lb
